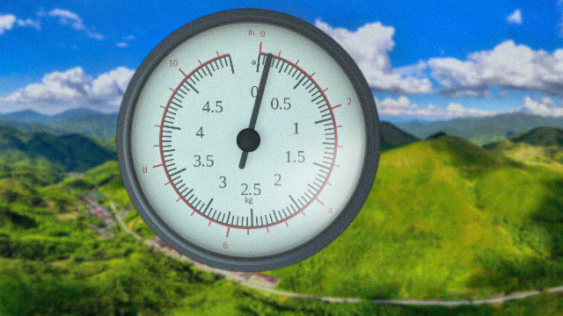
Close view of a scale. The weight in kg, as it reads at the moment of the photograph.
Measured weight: 0.1 kg
